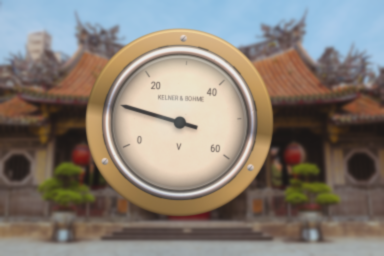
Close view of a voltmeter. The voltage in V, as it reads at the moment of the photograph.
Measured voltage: 10 V
